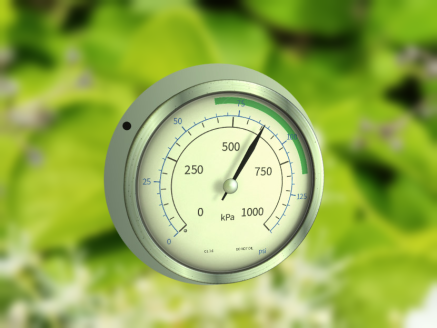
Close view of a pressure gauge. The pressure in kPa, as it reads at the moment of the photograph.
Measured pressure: 600 kPa
